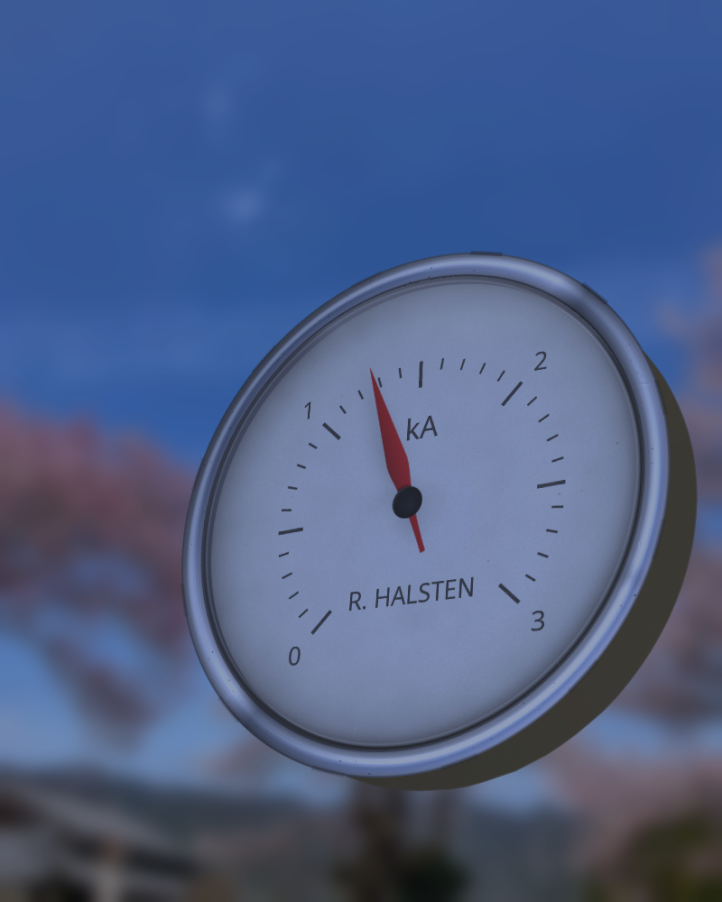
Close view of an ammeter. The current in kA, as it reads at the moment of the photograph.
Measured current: 1.3 kA
